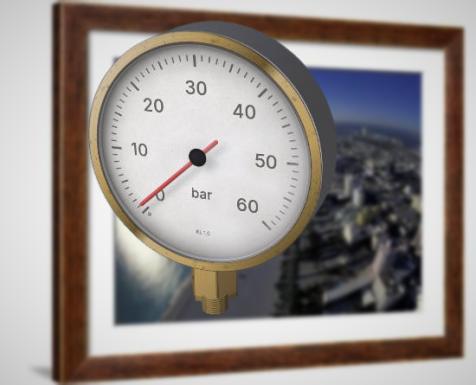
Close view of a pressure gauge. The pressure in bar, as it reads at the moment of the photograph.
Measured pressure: 1 bar
